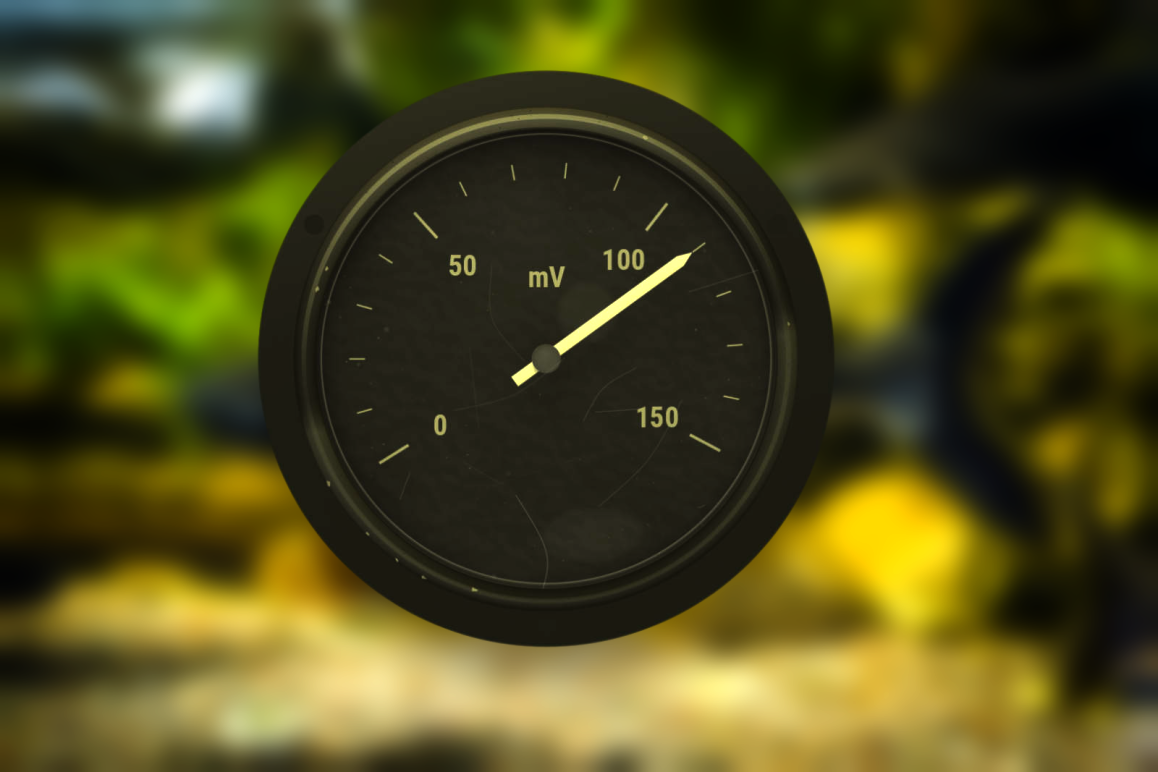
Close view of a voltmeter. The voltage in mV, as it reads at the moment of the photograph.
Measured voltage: 110 mV
